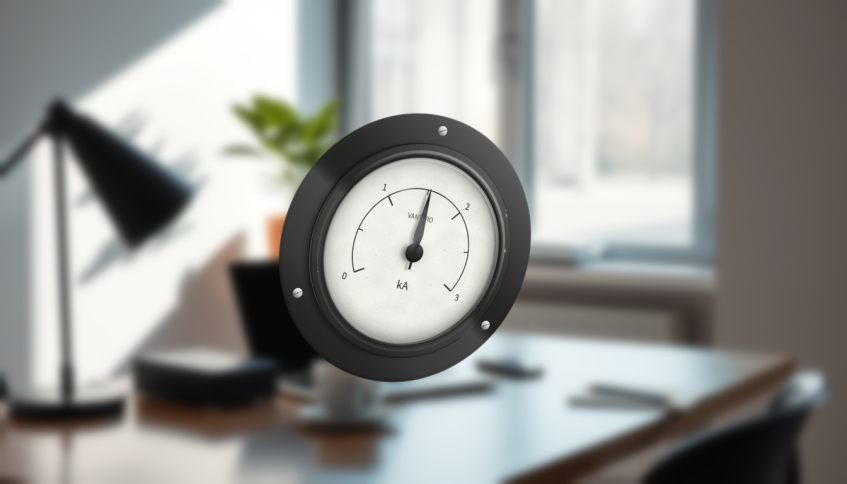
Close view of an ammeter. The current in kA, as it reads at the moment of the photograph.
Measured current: 1.5 kA
